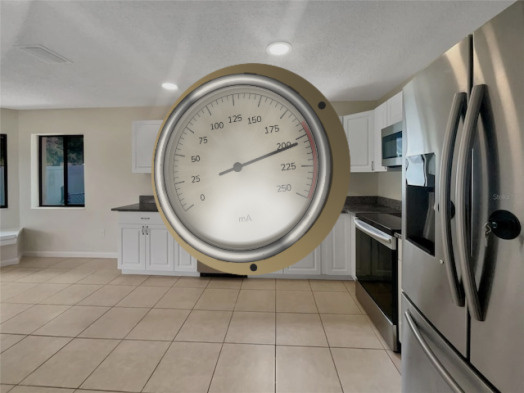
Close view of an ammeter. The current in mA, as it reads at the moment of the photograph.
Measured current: 205 mA
